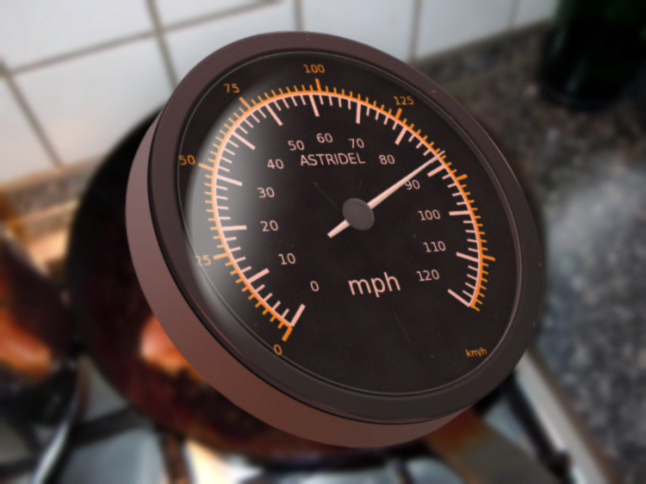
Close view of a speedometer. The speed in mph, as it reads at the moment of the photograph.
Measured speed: 88 mph
